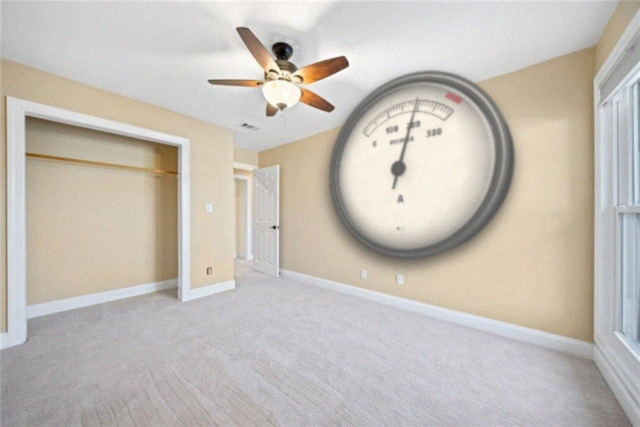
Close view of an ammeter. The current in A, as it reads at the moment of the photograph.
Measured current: 200 A
